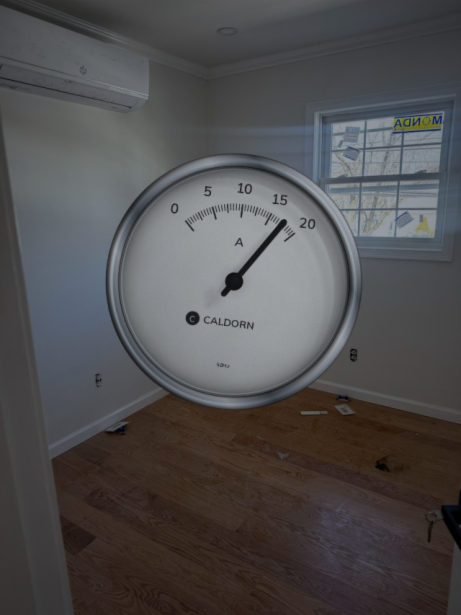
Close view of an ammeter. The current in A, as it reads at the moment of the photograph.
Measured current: 17.5 A
